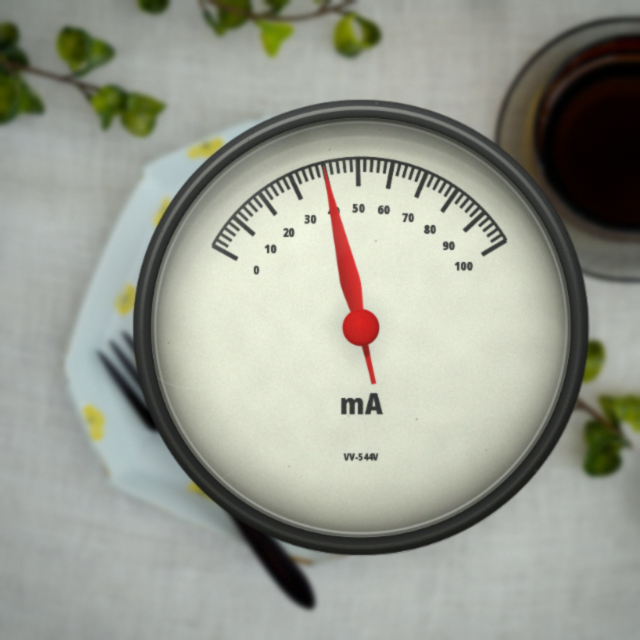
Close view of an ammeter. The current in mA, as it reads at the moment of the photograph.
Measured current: 40 mA
